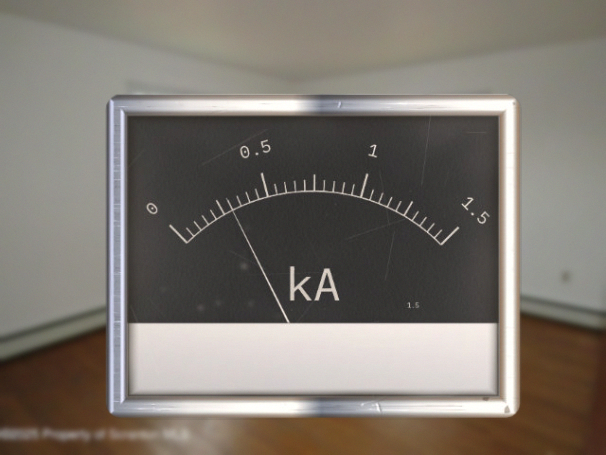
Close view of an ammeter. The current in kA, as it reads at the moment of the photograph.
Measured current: 0.3 kA
